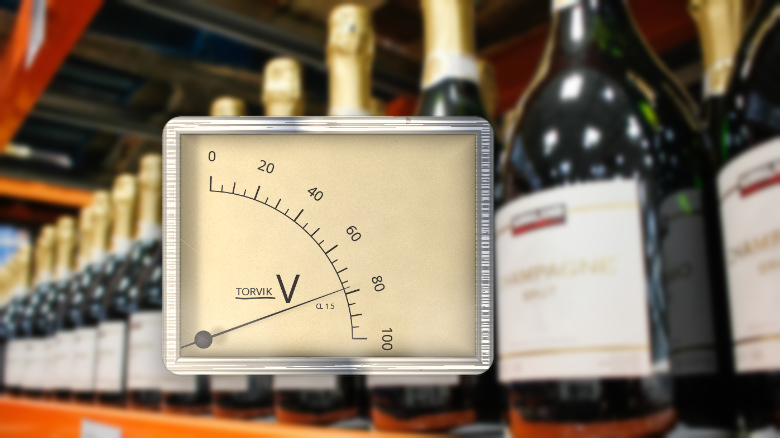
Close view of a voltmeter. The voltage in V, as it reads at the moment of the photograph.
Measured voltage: 77.5 V
